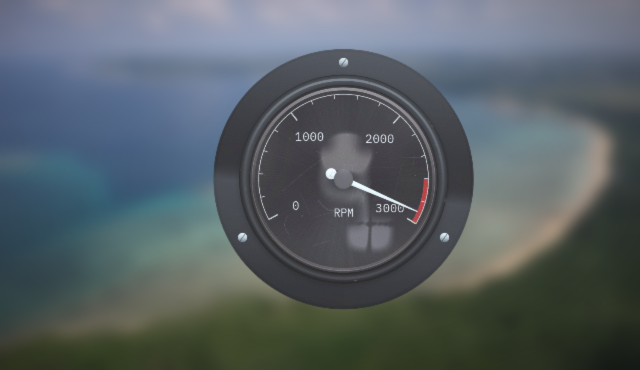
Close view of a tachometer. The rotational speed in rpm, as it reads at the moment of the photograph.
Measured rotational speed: 2900 rpm
